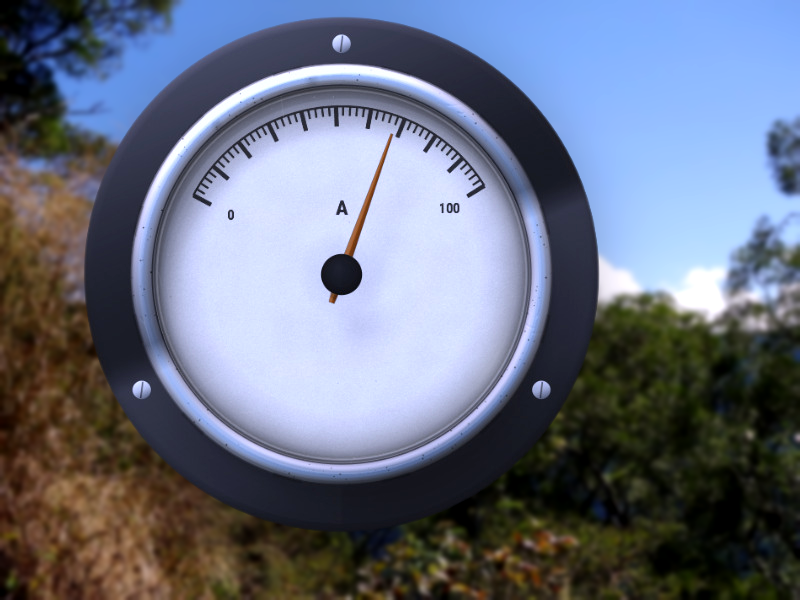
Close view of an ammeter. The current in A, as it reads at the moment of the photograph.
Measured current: 68 A
